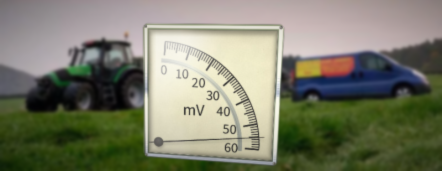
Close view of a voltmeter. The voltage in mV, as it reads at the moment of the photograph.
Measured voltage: 55 mV
